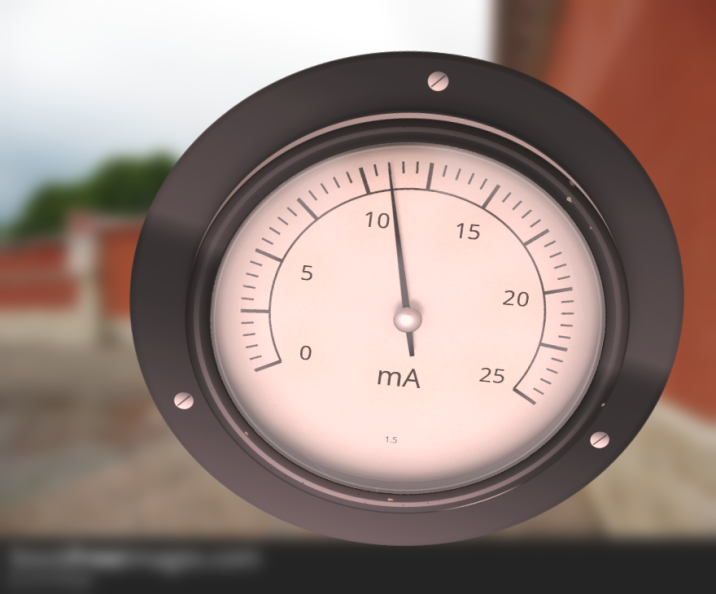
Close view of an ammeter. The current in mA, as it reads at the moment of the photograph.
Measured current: 11 mA
